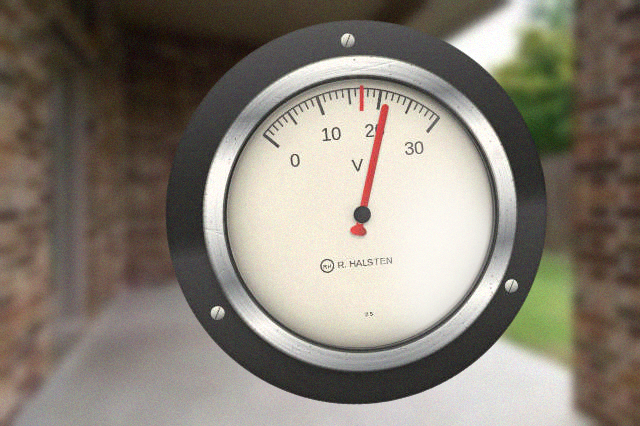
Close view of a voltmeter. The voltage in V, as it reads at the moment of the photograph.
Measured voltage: 21 V
